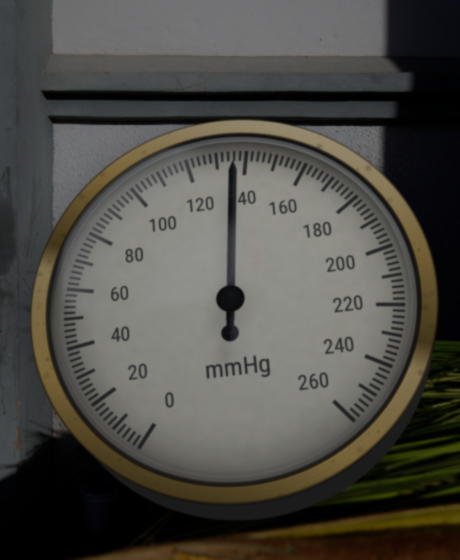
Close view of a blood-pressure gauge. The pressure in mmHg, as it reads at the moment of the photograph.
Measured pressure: 136 mmHg
